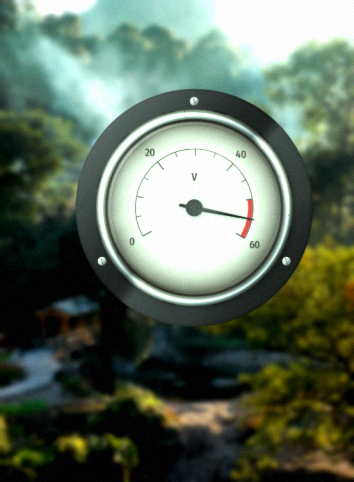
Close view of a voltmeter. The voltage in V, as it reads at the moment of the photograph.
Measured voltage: 55 V
